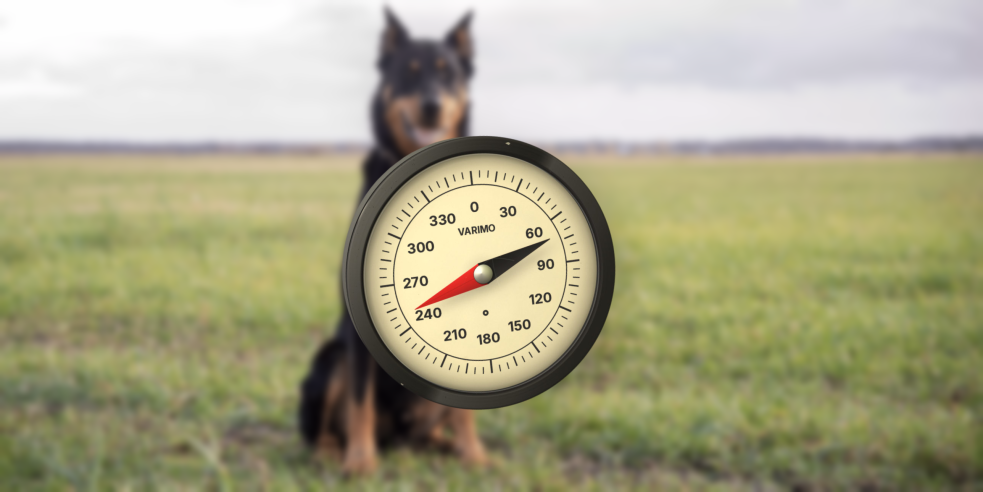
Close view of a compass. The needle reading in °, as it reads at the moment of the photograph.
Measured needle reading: 250 °
